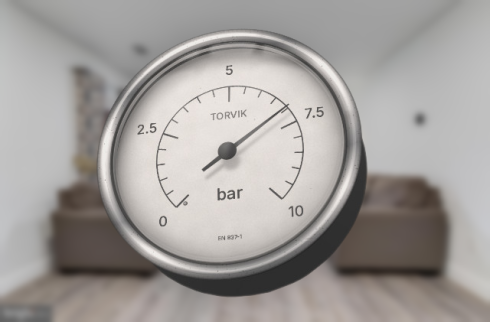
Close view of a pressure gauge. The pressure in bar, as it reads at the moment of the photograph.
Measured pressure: 7 bar
